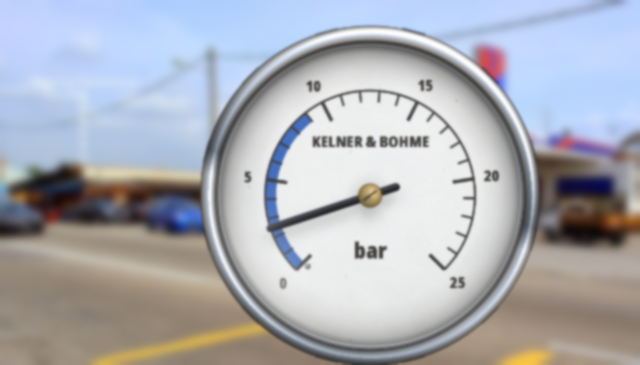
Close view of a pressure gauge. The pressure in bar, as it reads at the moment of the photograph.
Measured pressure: 2.5 bar
